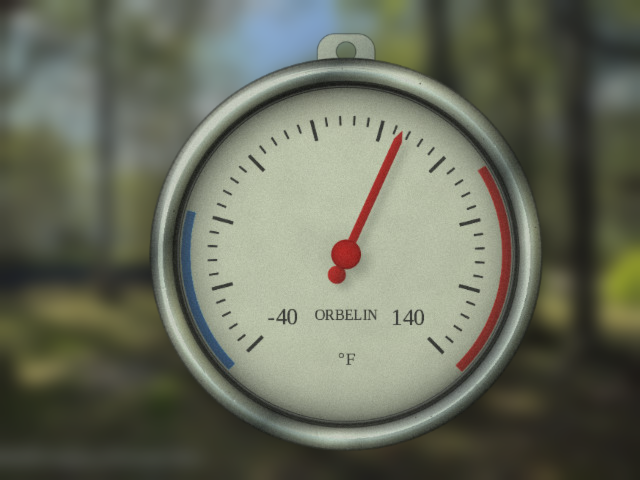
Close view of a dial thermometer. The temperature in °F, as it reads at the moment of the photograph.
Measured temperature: 66 °F
